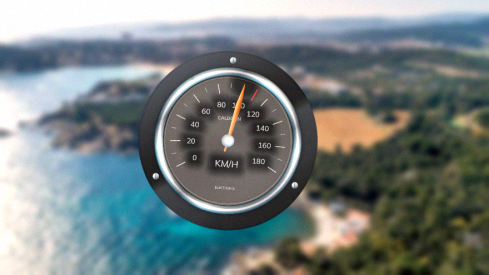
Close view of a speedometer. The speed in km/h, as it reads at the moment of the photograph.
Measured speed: 100 km/h
